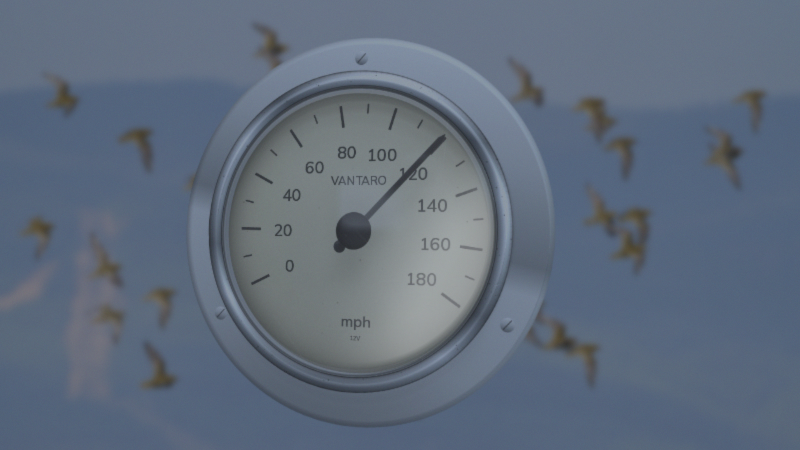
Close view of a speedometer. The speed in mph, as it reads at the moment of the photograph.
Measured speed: 120 mph
